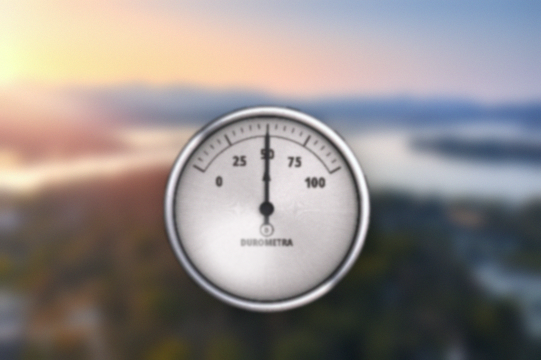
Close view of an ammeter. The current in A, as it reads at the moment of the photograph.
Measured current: 50 A
